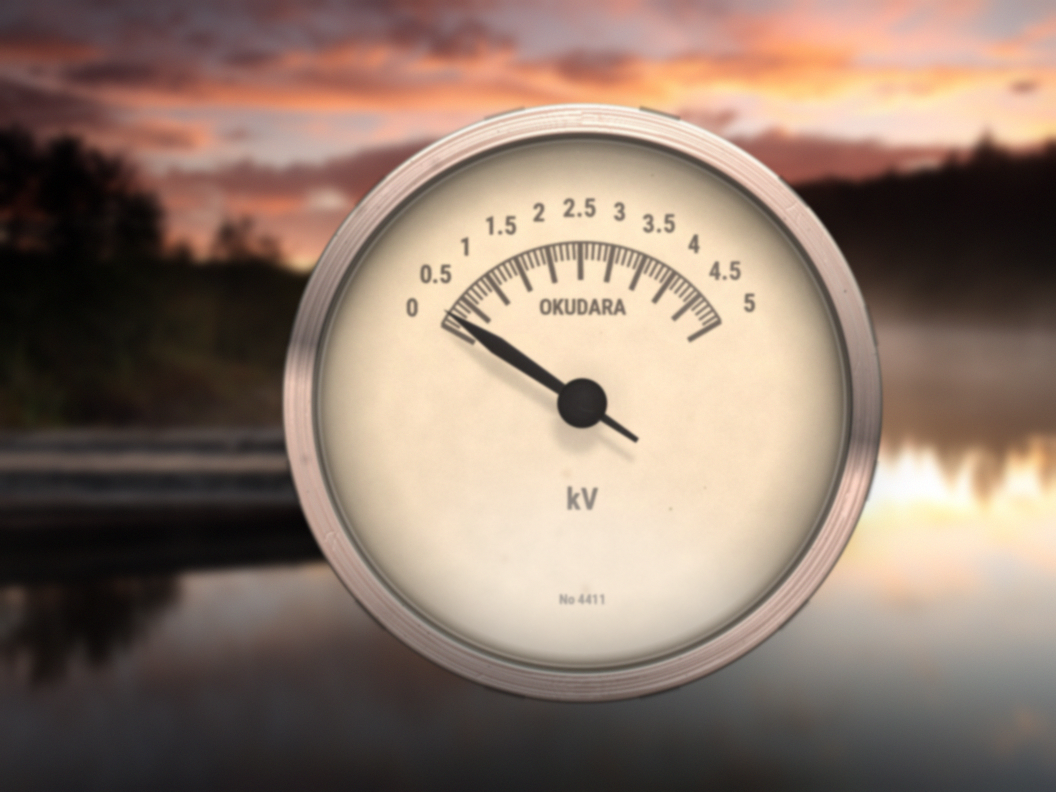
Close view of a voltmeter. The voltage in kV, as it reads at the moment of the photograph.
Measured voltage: 0.2 kV
